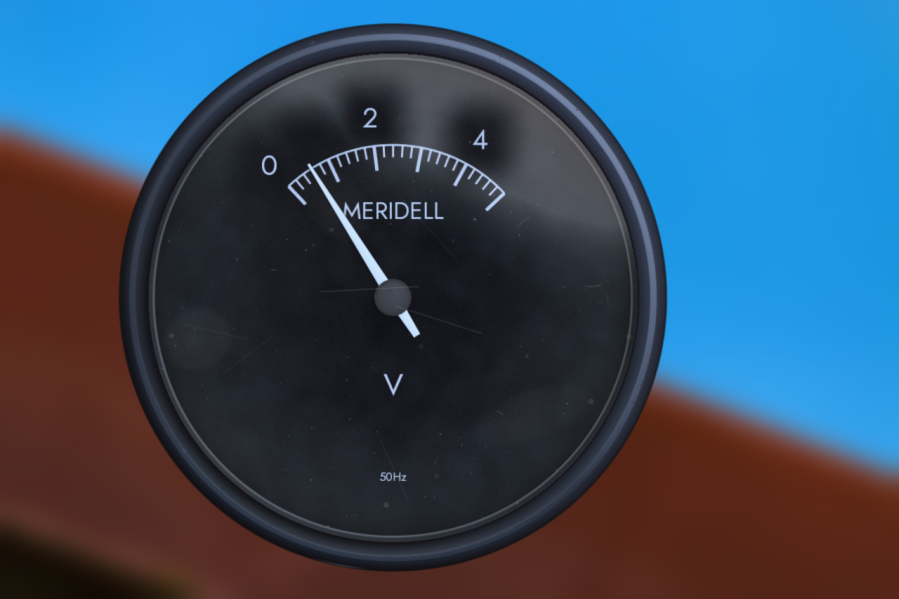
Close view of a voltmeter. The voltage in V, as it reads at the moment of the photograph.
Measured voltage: 0.6 V
